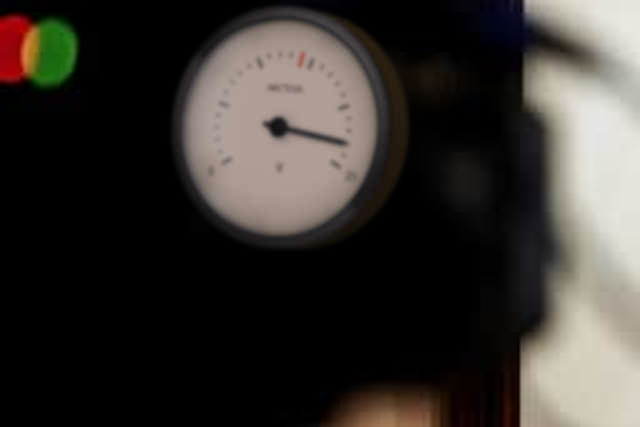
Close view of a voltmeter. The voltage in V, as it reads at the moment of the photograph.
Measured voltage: 23 V
